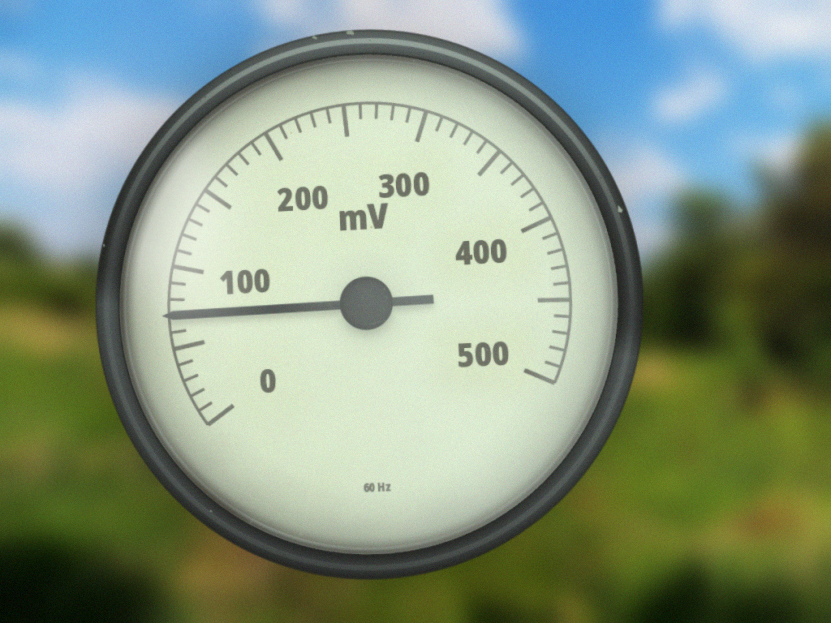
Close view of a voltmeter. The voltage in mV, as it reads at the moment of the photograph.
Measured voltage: 70 mV
